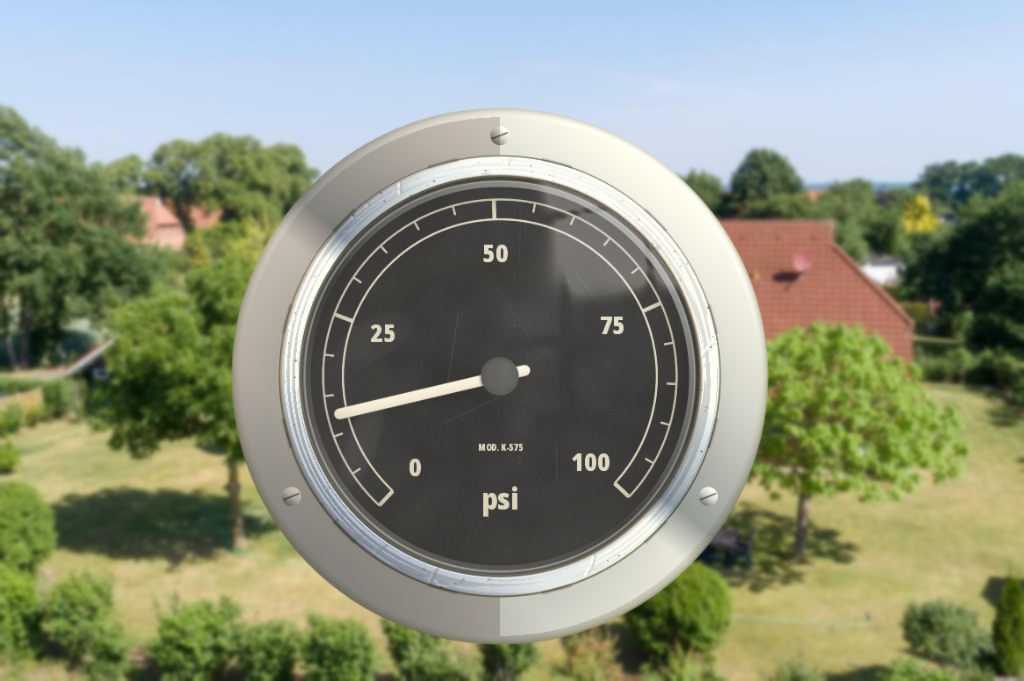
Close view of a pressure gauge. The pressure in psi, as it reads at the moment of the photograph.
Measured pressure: 12.5 psi
